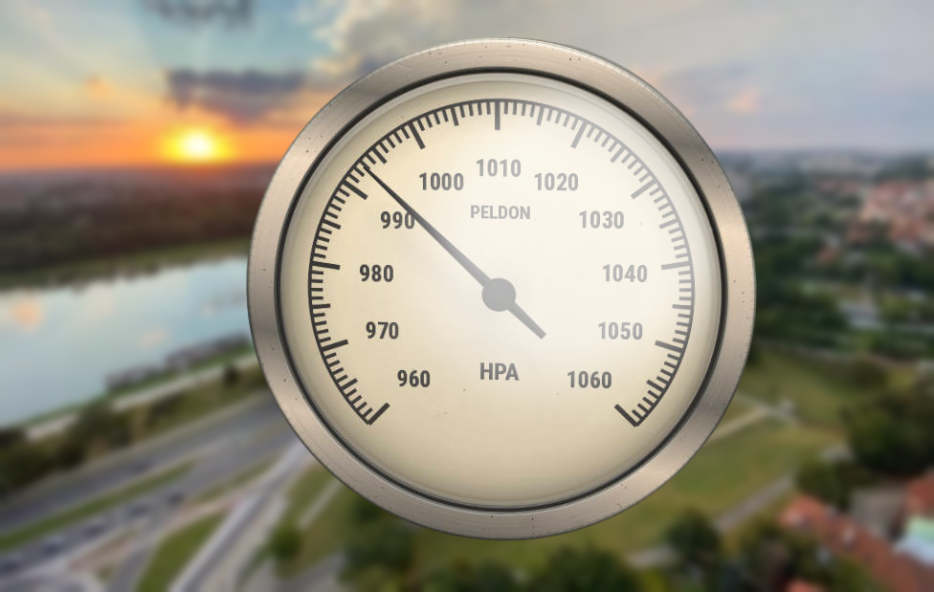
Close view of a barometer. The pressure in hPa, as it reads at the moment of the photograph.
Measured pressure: 993 hPa
